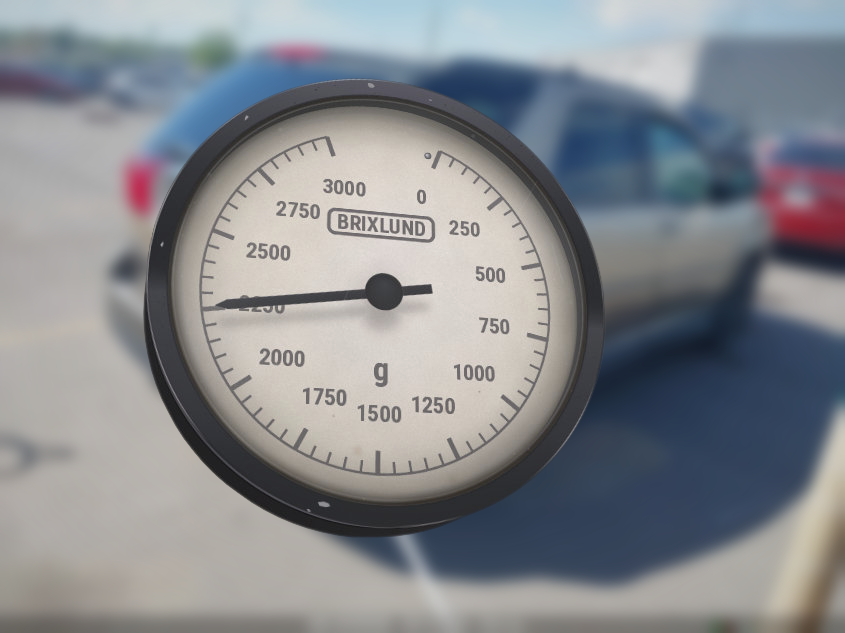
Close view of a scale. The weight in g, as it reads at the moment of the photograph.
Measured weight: 2250 g
